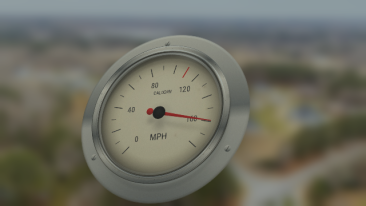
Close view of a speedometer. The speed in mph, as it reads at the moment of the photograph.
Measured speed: 160 mph
